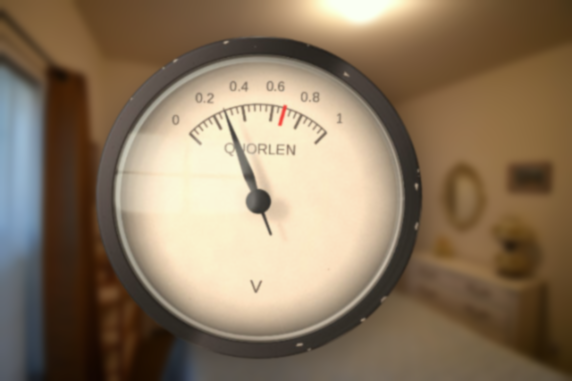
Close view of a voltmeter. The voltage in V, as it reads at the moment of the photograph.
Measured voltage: 0.28 V
